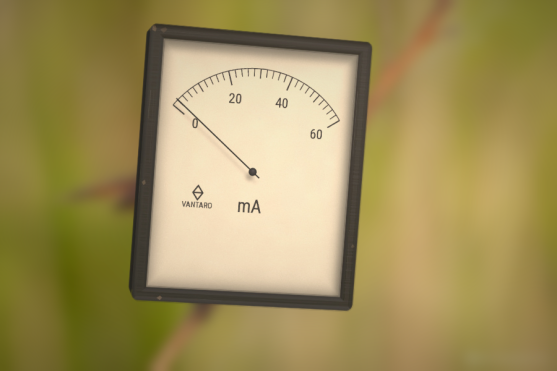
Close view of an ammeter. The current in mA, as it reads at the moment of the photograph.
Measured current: 2 mA
